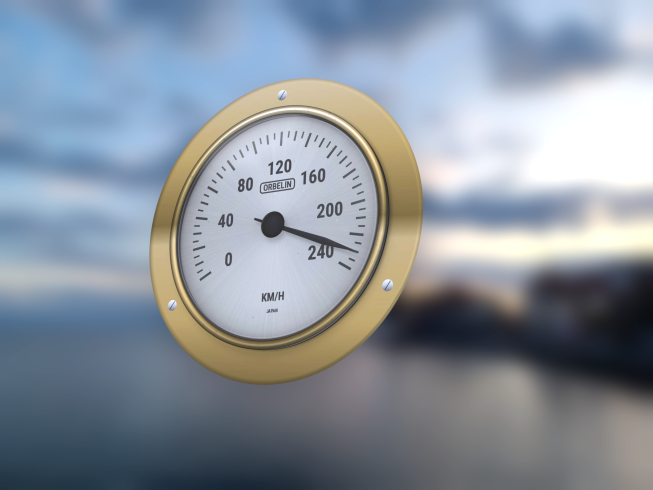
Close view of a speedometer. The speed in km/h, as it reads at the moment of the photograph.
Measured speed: 230 km/h
